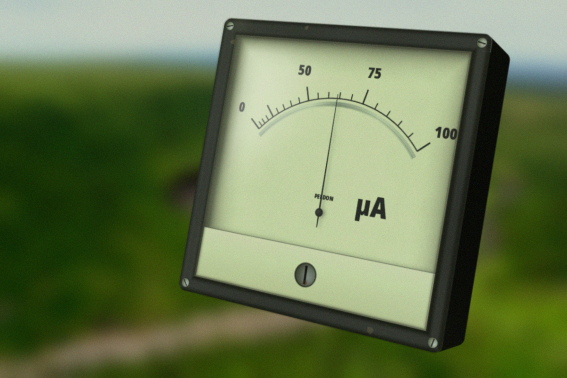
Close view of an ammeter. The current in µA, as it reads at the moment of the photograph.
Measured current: 65 µA
